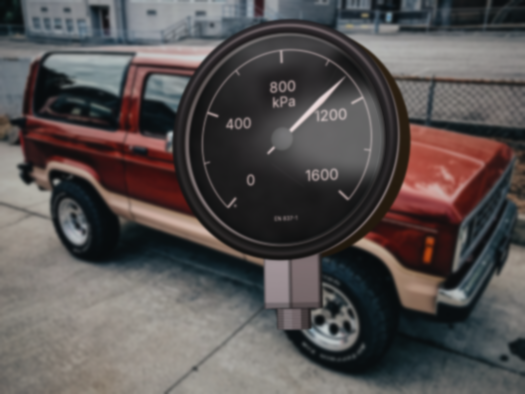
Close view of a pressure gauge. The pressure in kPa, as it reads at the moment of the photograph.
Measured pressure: 1100 kPa
